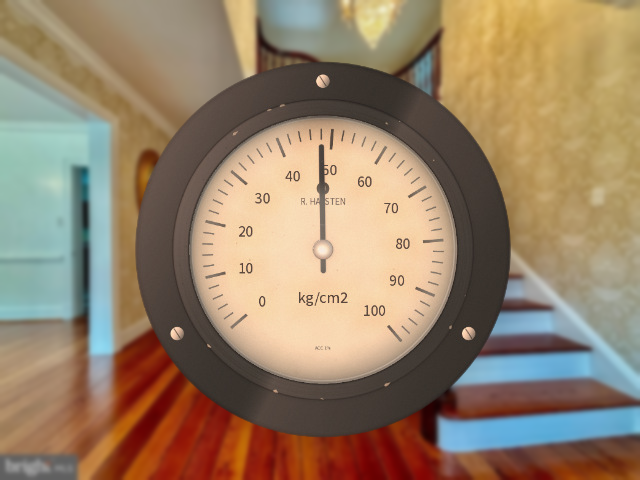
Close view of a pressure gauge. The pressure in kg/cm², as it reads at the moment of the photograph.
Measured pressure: 48 kg/cm²
